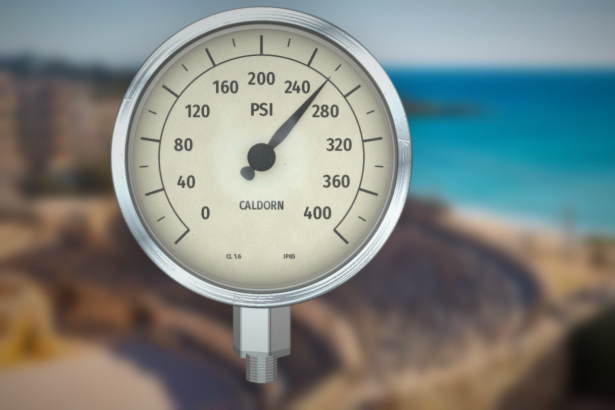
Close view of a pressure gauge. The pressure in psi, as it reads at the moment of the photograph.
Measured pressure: 260 psi
